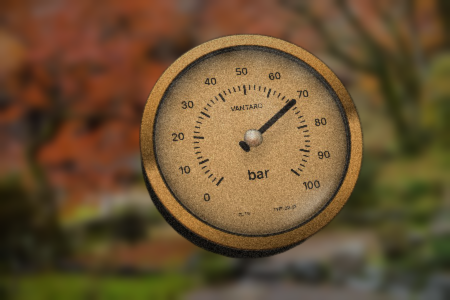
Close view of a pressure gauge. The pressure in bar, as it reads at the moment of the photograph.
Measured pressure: 70 bar
